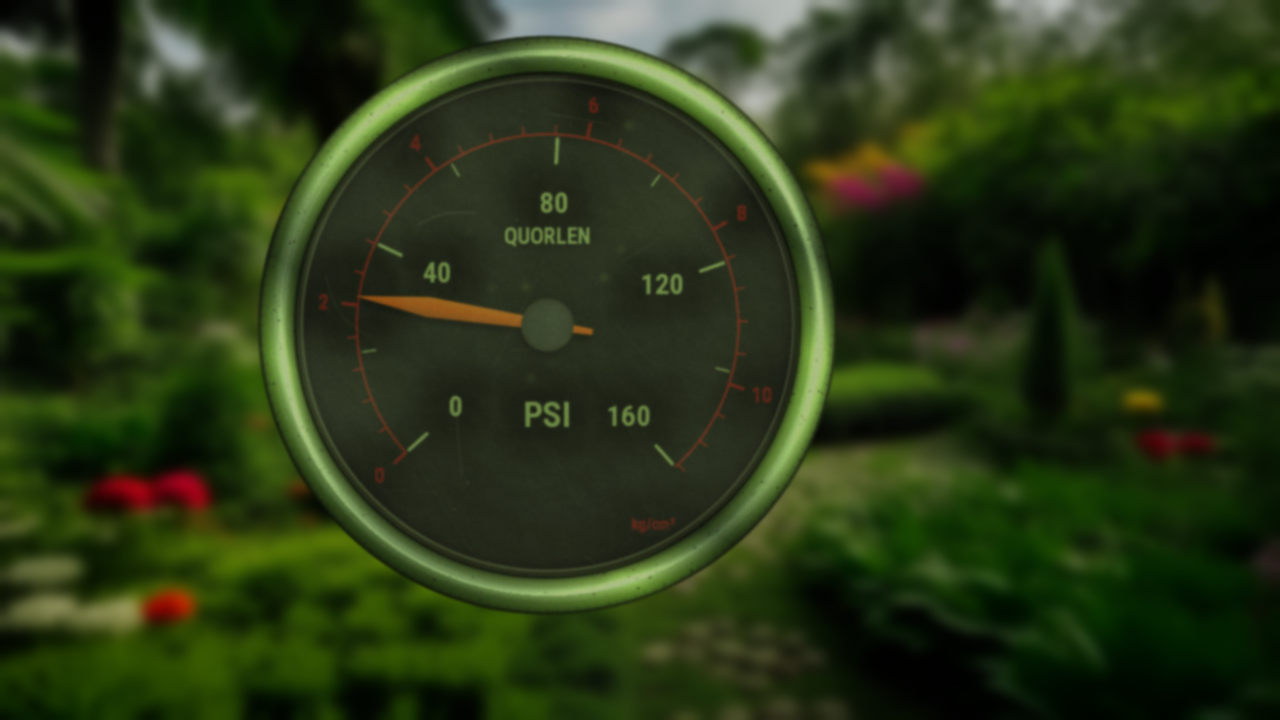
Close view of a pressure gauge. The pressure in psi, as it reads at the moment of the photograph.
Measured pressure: 30 psi
